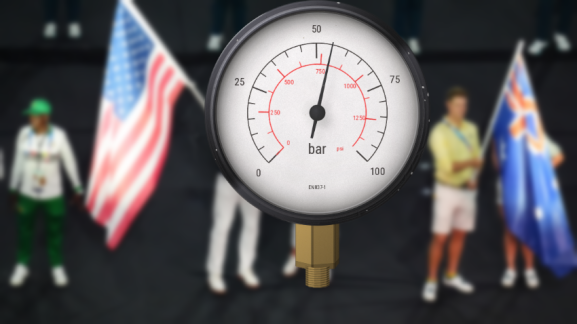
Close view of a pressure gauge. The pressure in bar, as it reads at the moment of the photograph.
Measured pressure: 55 bar
